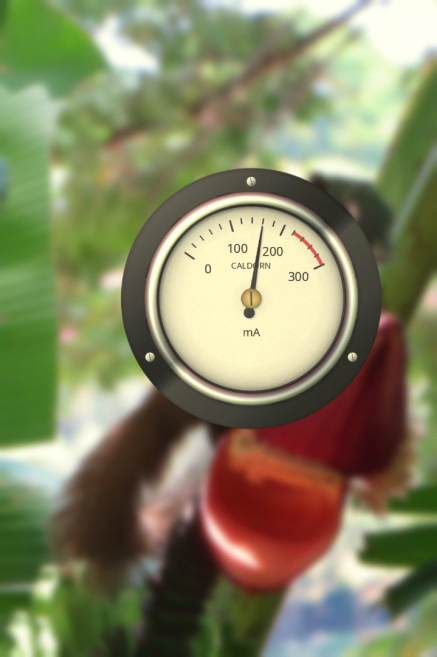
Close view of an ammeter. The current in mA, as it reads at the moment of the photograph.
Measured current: 160 mA
